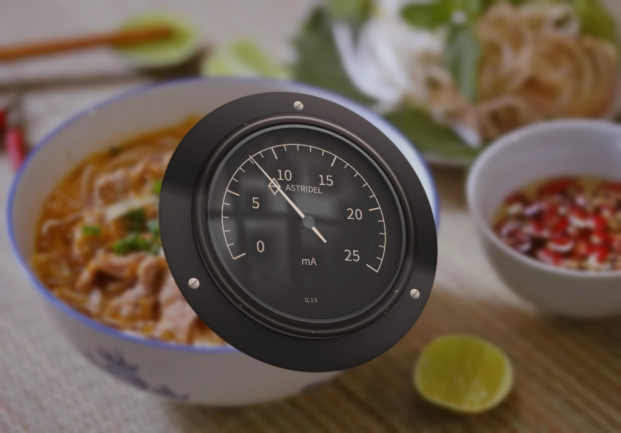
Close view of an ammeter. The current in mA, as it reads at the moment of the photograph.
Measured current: 8 mA
